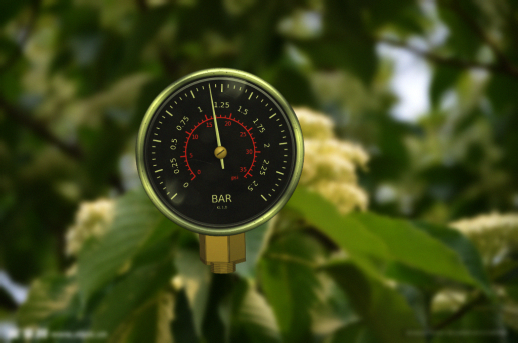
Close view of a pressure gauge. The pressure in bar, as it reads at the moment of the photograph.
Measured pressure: 1.15 bar
